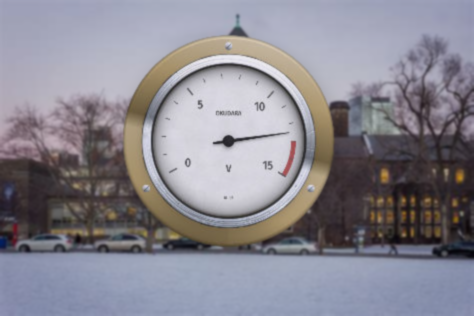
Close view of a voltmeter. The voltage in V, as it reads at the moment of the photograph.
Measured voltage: 12.5 V
